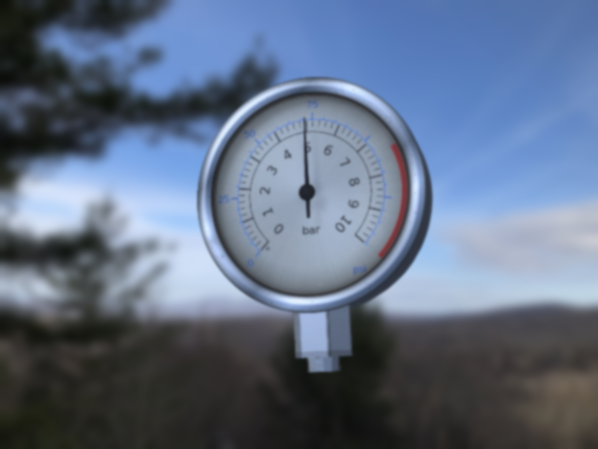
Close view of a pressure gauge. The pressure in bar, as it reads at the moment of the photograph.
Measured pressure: 5 bar
